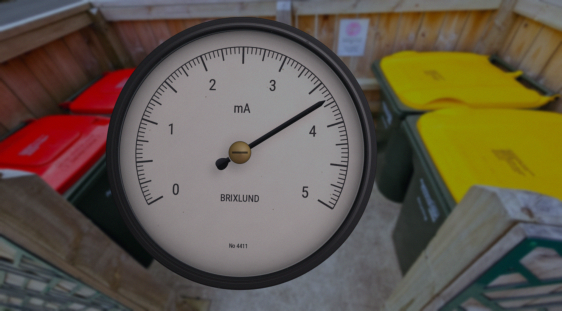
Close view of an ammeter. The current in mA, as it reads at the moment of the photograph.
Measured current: 3.7 mA
